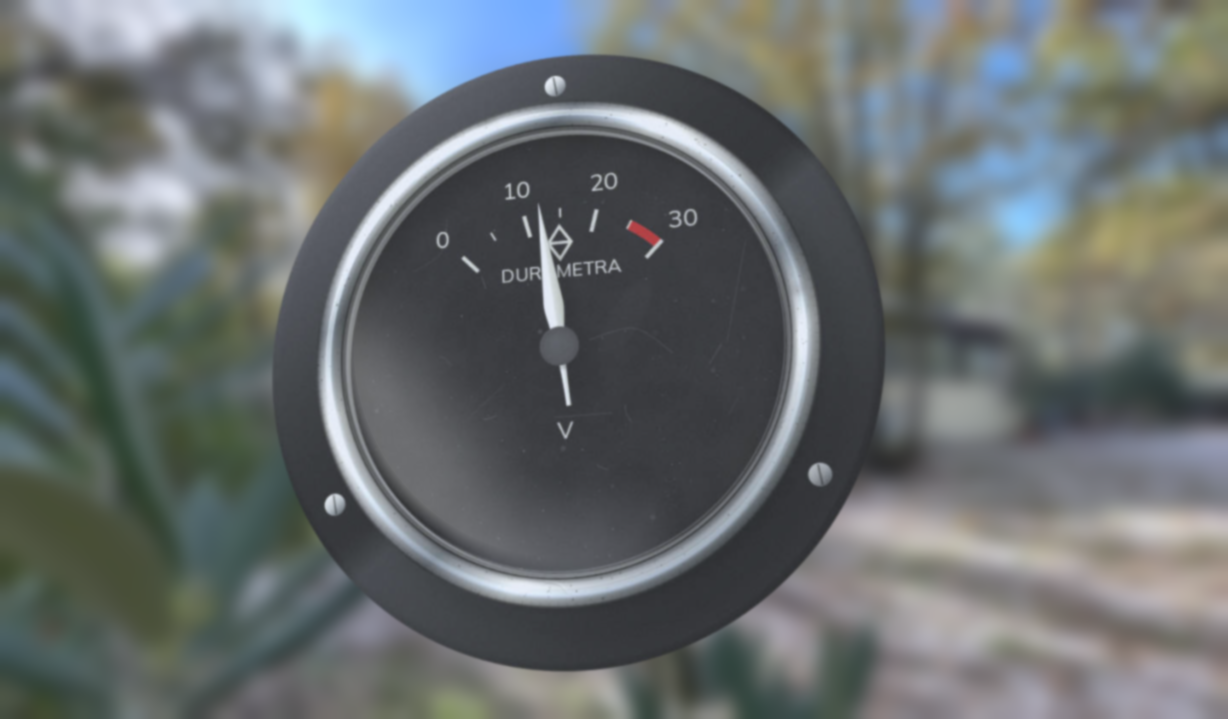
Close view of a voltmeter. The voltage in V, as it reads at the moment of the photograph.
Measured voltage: 12.5 V
